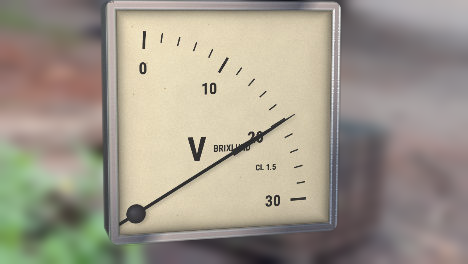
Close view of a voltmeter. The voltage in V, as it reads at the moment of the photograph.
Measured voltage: 20 V
